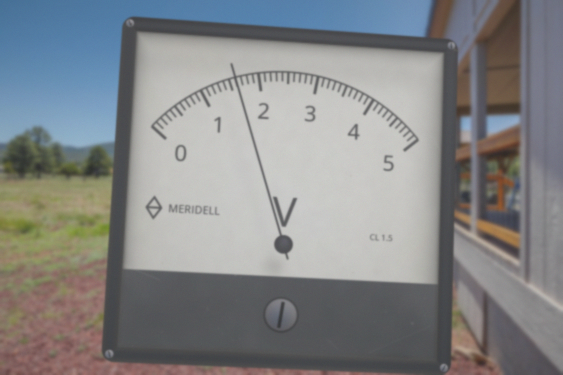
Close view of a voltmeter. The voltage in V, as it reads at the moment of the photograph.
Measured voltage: 1.6 V
